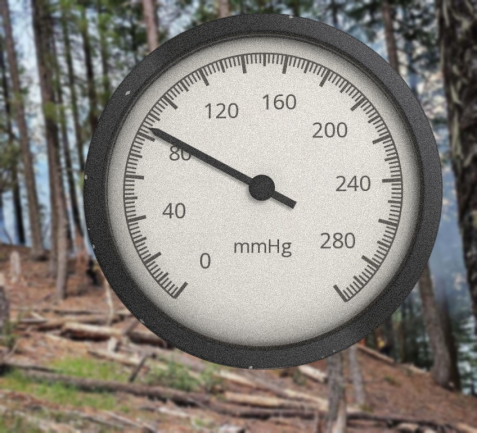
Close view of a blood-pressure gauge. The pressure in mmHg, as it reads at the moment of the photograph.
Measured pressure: 84 mmHg
